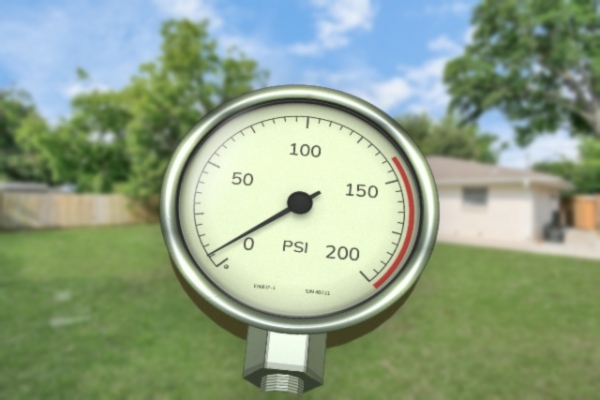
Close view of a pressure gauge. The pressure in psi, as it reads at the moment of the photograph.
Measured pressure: 5 psi
